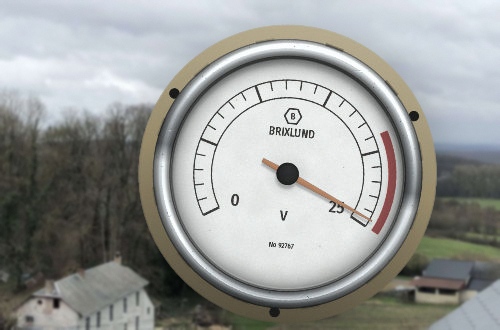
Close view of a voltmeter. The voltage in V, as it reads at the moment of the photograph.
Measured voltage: 24.5 V
